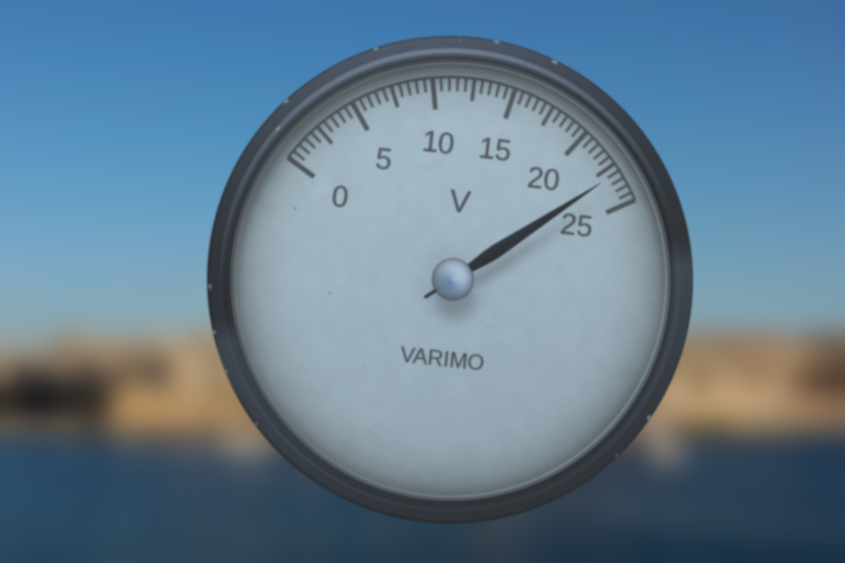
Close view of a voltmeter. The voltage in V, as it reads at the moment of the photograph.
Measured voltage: 23 V
